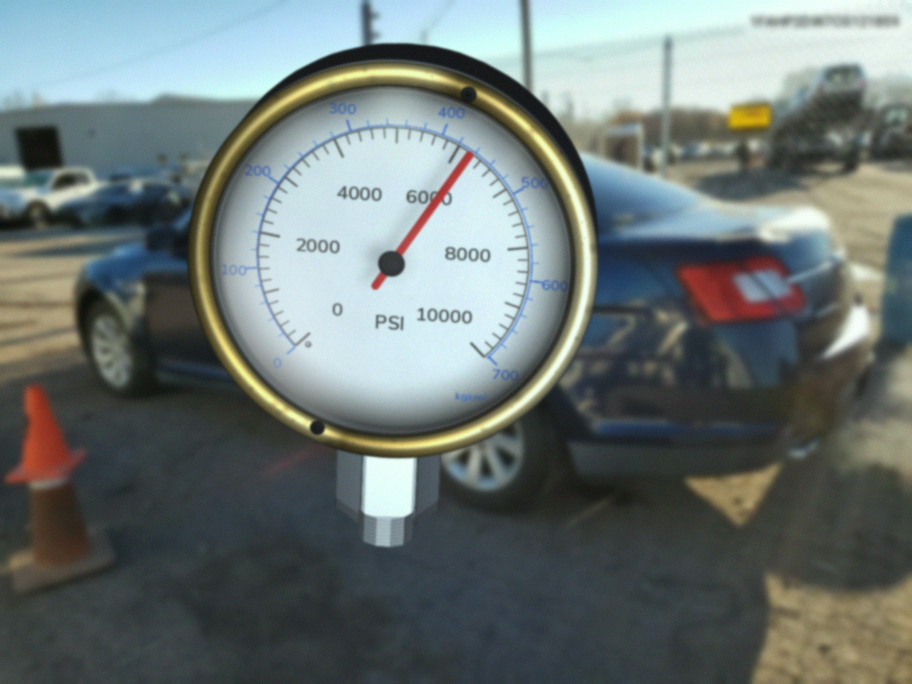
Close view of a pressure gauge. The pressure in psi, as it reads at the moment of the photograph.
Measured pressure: 6200 psi
